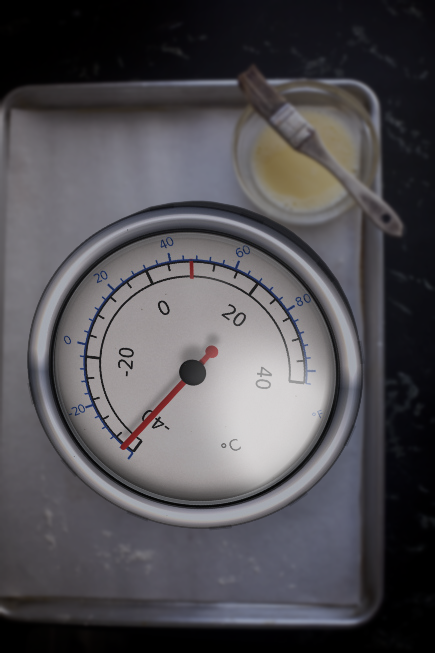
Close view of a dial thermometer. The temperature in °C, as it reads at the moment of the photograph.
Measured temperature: -38 °C
